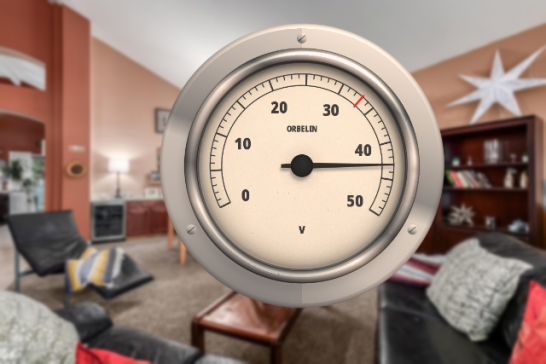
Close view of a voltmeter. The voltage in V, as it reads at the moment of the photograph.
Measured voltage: 43 V
